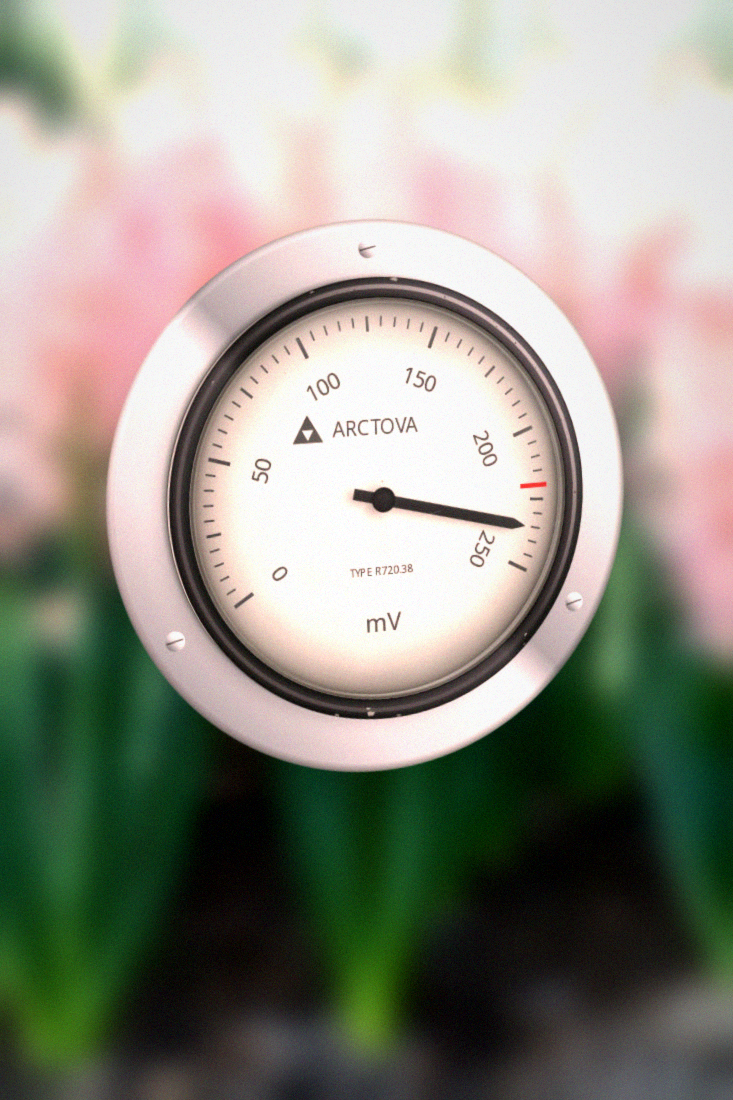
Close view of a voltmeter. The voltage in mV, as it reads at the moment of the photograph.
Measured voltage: 235 mV
